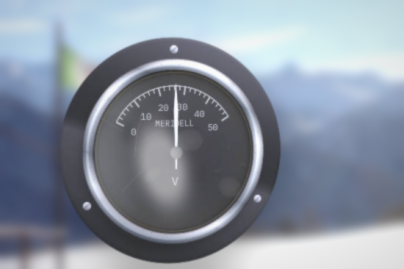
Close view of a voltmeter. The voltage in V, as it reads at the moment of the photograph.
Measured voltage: 26 V
